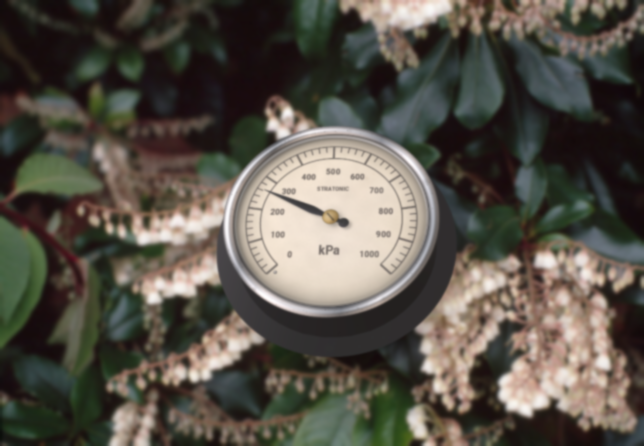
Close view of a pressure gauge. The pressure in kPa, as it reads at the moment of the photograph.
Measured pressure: 260 kPa
